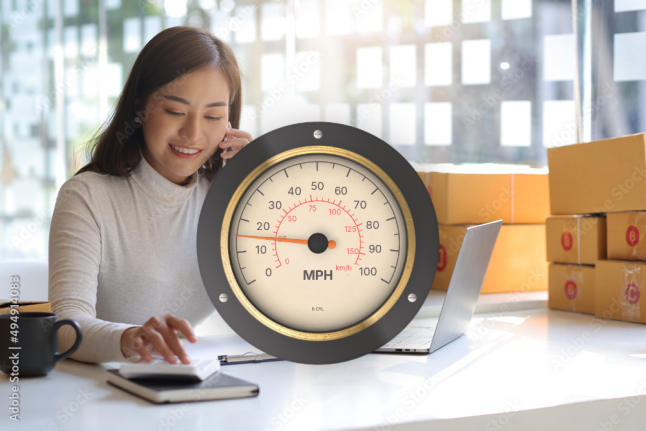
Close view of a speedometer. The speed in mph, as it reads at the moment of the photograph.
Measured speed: 15 mph
